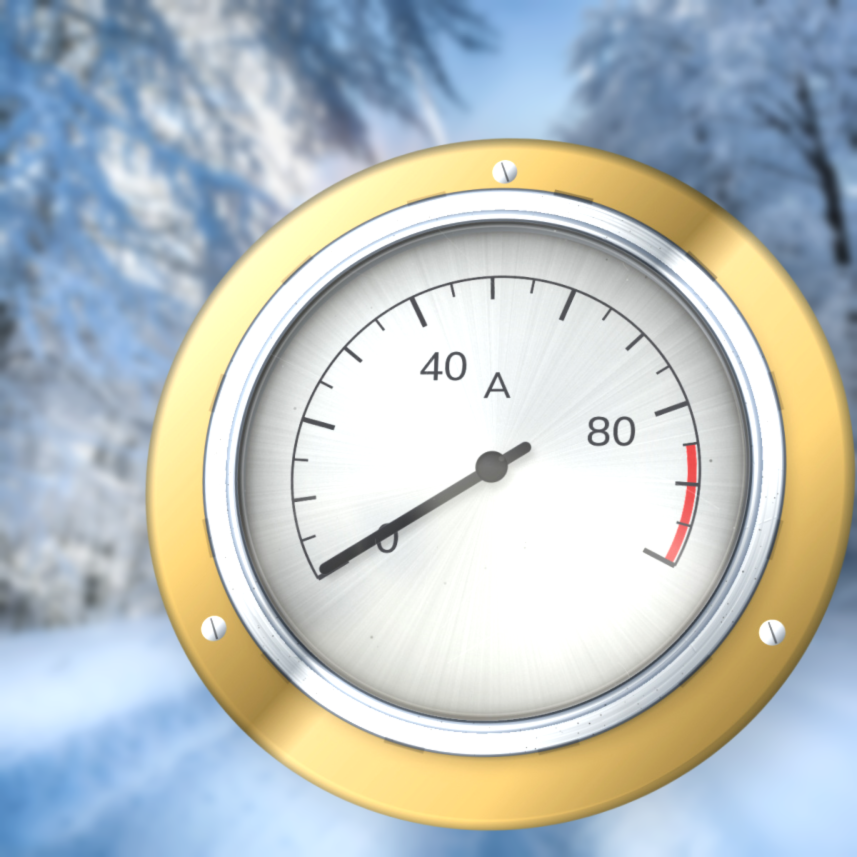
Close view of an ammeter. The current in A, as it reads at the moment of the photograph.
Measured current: 0 A
